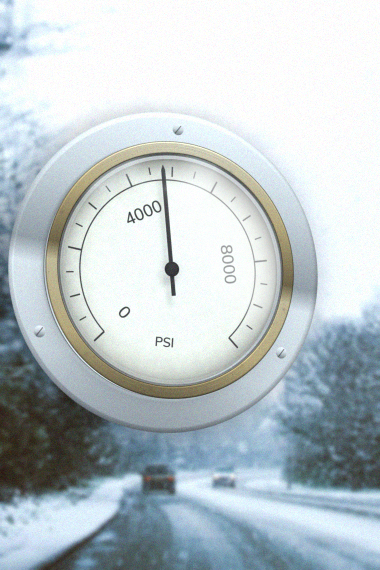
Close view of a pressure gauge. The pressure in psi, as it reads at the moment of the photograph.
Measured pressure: 4750 psi
